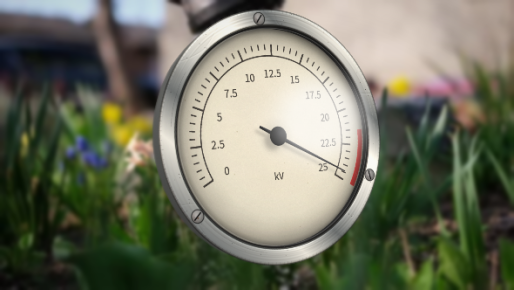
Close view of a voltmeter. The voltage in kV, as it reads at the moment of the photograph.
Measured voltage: 24.5 kV
